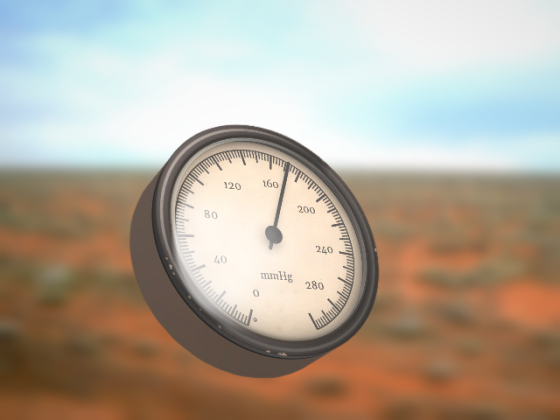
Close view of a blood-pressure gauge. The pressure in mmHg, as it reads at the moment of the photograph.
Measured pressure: 170 mmHg
